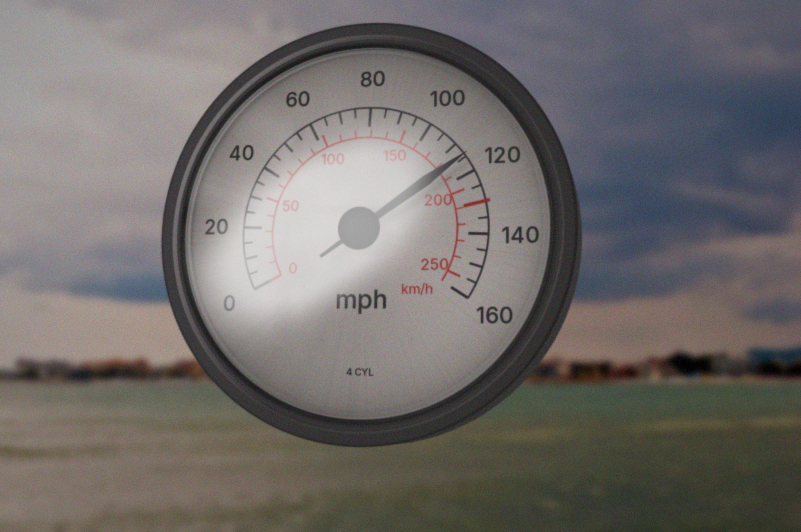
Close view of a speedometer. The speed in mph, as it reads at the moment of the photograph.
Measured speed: 115 mph
